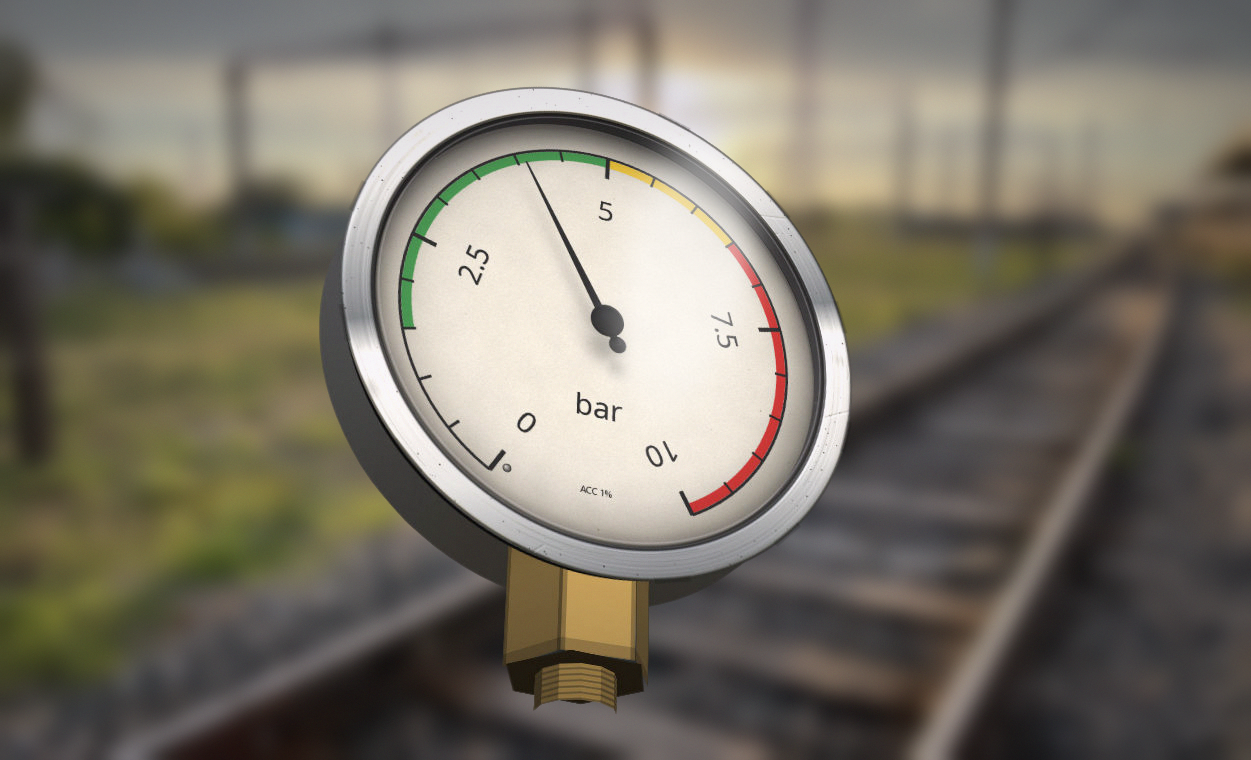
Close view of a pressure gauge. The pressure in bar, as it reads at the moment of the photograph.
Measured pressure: 4 bar
